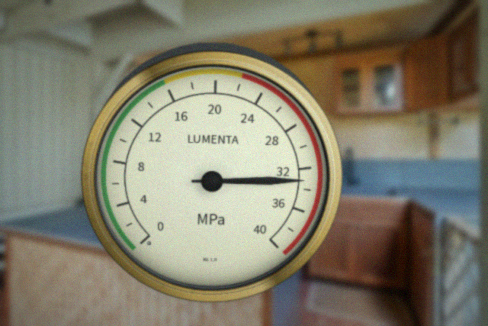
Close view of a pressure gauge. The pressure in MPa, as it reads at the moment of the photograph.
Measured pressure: 33 MPa
